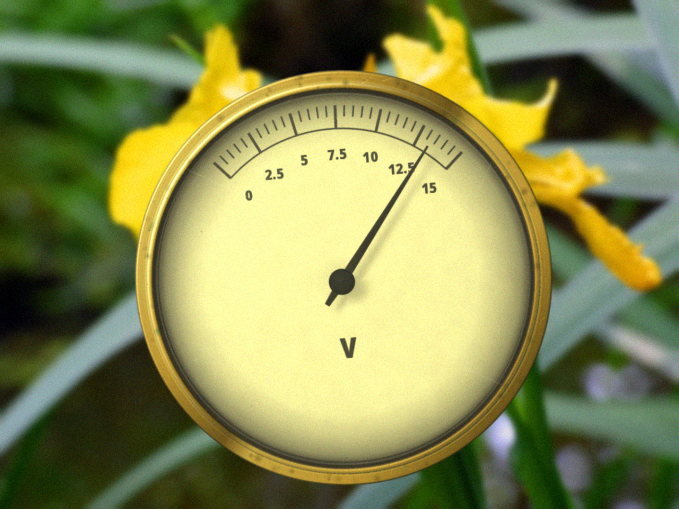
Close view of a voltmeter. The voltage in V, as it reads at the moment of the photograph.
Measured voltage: 13.25 V
